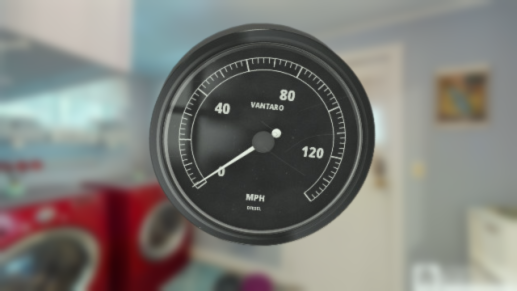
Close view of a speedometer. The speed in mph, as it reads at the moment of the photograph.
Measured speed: 2 mph
